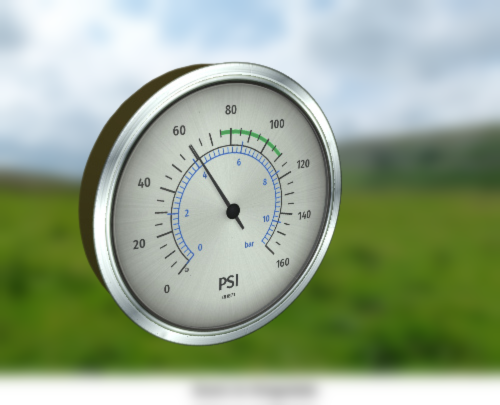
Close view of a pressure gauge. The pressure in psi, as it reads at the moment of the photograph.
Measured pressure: 60 psi
